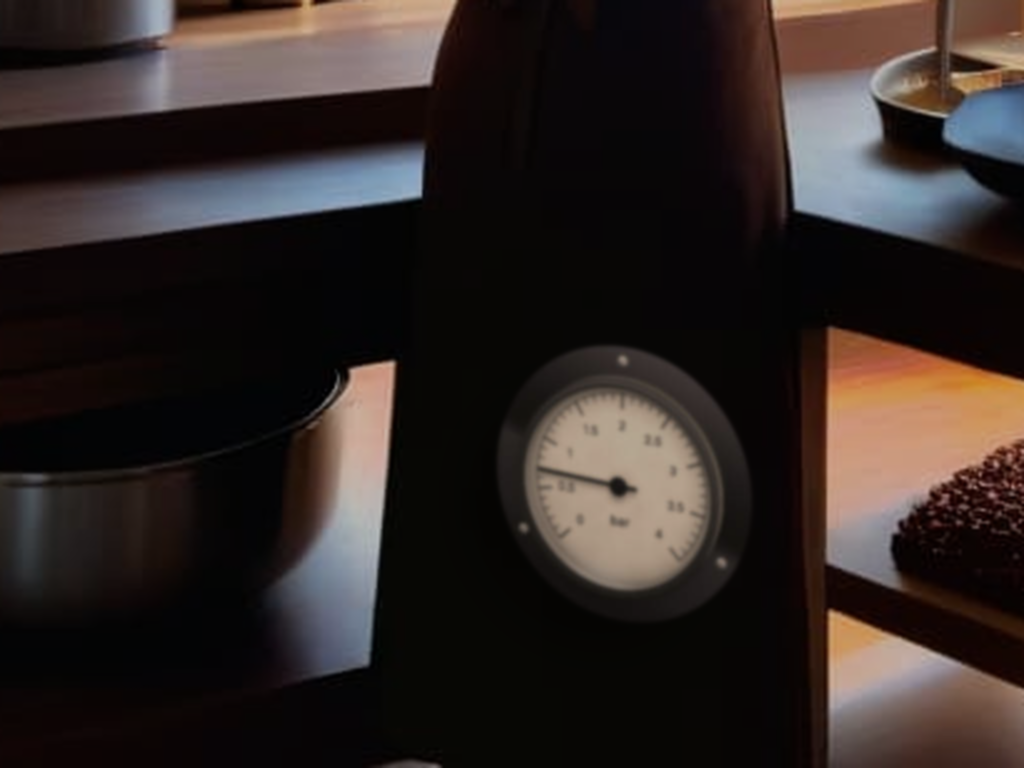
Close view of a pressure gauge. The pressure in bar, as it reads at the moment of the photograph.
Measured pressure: 0.7 bar
